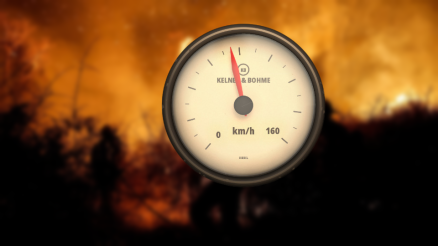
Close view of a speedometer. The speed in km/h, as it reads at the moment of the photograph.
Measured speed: 75 km/h
